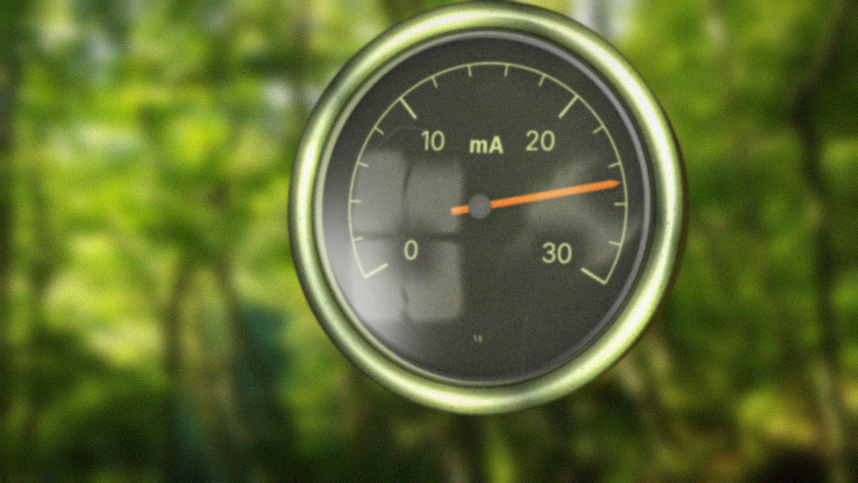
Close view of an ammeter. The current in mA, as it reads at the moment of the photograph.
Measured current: 25 mA
